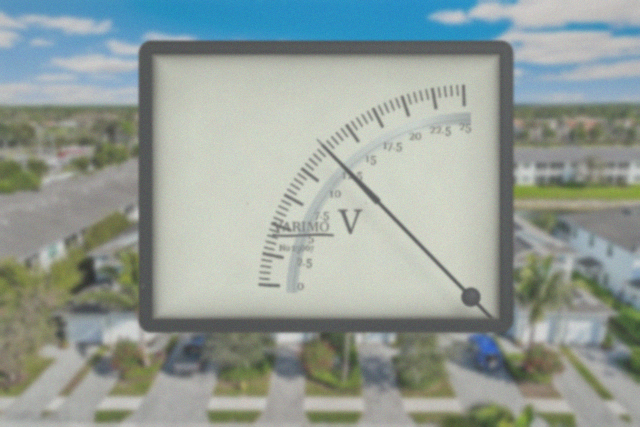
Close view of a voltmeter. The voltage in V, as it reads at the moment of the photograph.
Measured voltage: 12.5 V
